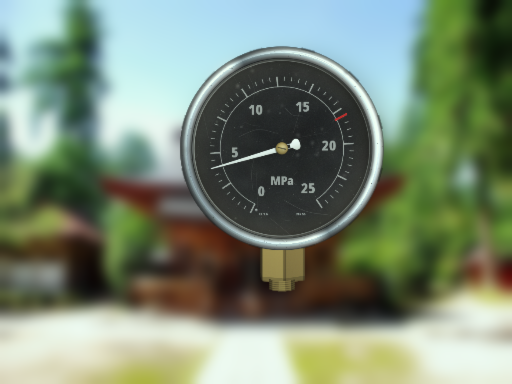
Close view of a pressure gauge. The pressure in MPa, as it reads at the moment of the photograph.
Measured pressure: 4 MPa
